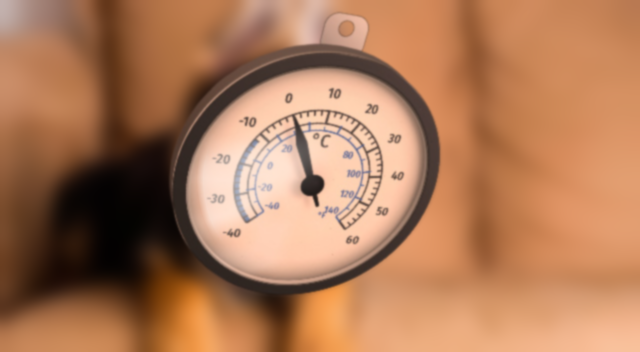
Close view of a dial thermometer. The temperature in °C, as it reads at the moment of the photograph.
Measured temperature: 0 °C
